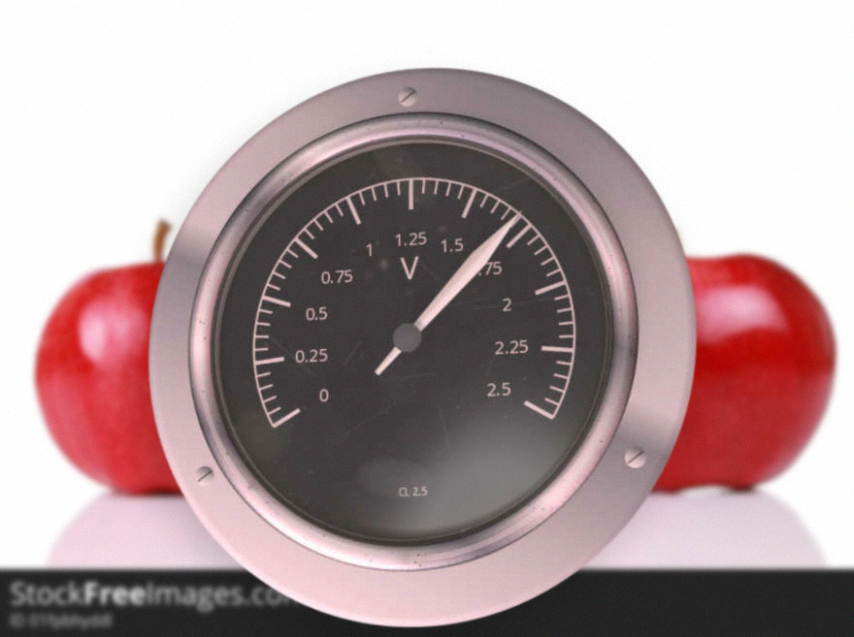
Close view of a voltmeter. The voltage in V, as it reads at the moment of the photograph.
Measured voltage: 1.7 V
